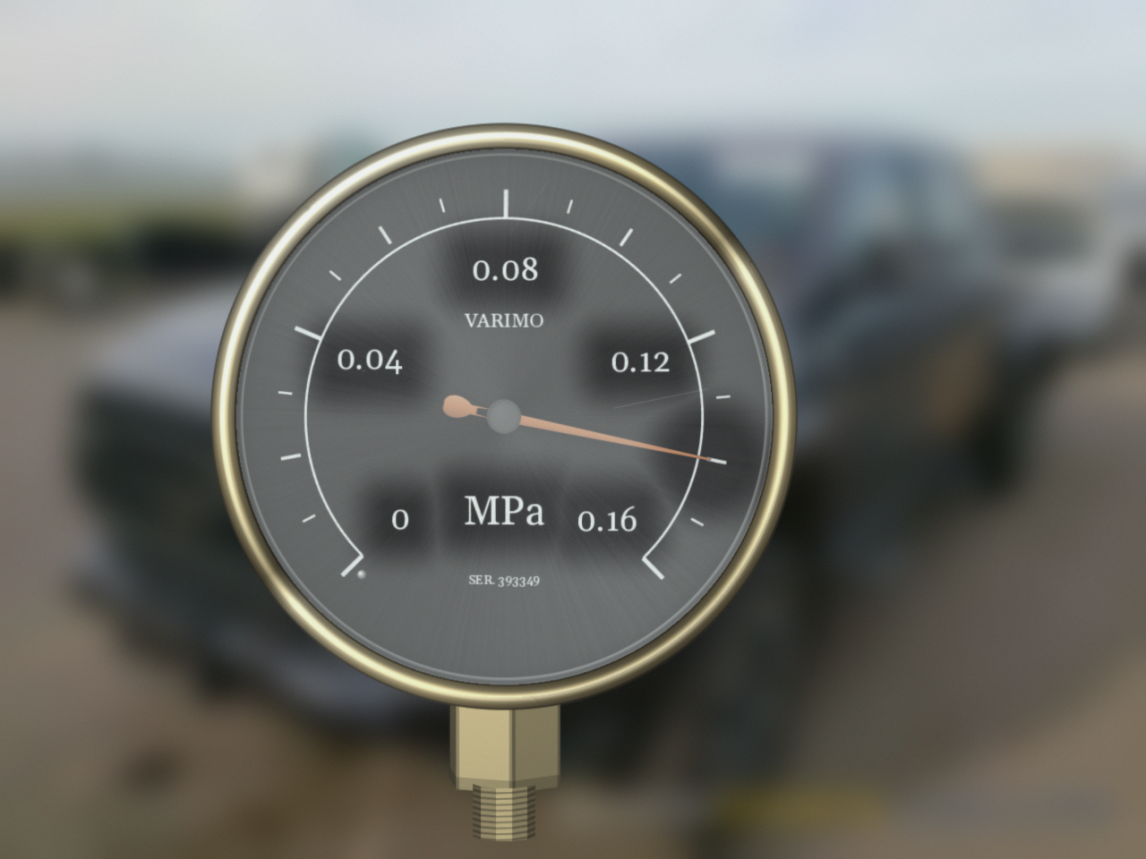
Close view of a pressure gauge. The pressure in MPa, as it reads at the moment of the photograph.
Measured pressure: 0.14 MPa
